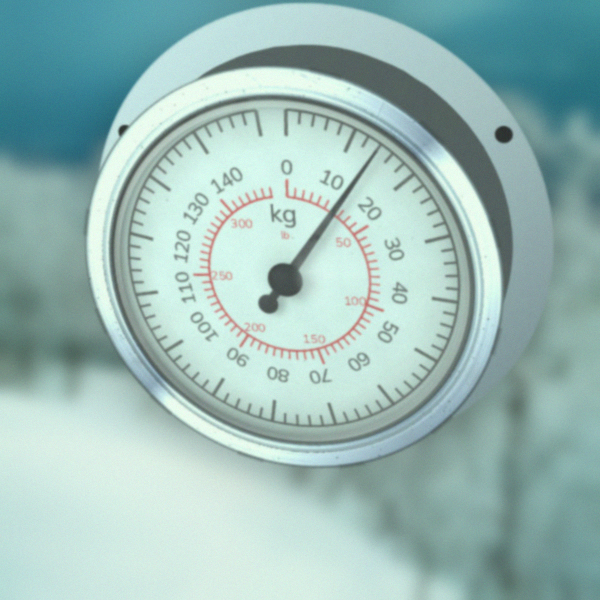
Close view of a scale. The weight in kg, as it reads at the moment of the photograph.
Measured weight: 14 kg
